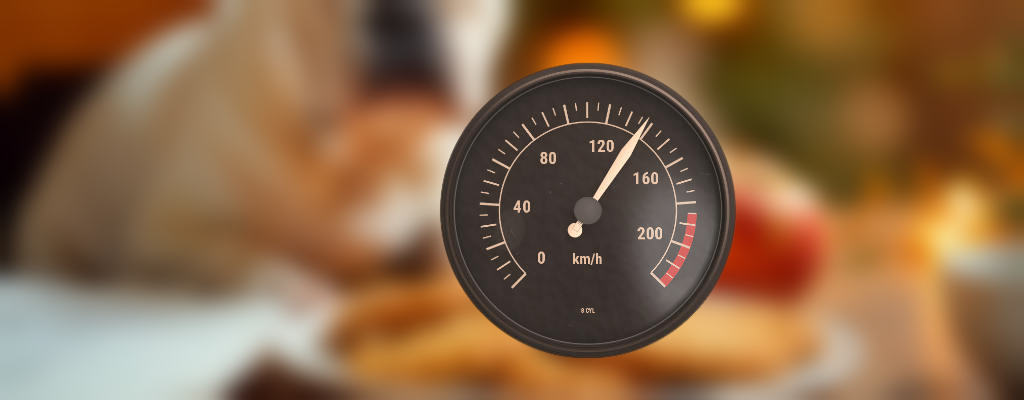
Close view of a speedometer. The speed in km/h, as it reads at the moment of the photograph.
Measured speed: 137.5 km/h
